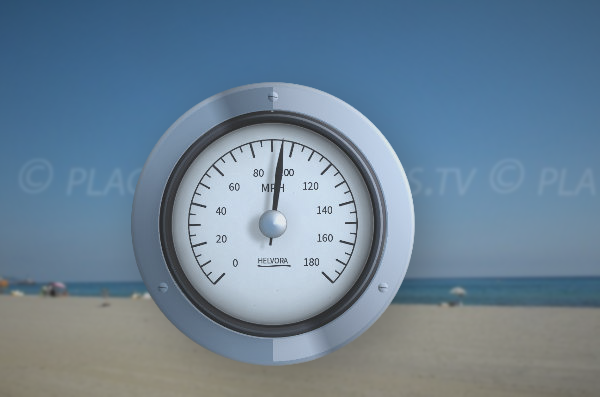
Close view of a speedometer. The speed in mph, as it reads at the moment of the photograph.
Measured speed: 95 mph
